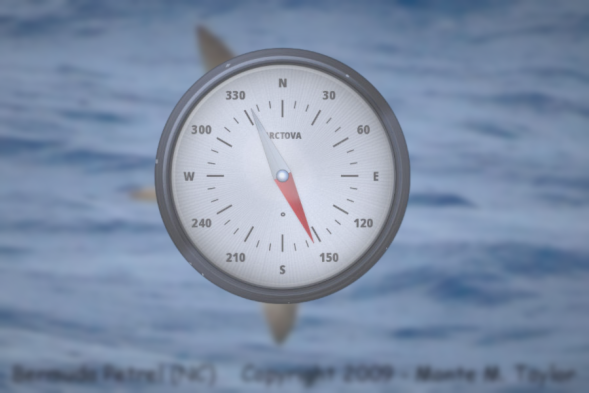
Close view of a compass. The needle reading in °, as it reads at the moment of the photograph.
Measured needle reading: 155 °
